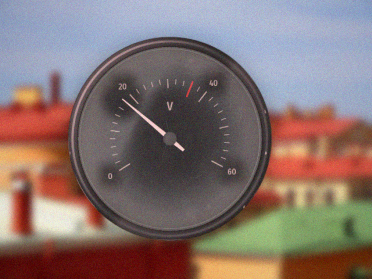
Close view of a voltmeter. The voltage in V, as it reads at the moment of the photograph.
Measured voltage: 18 V
